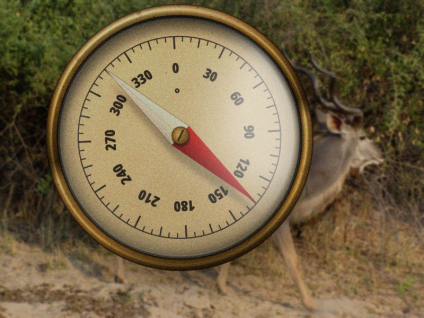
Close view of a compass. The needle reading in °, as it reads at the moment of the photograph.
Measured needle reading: 135 °
